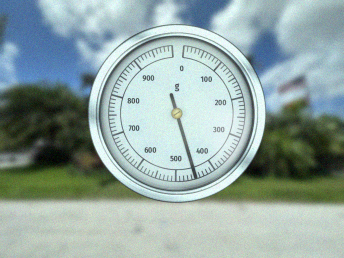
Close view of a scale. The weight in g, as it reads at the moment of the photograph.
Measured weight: 450 g
